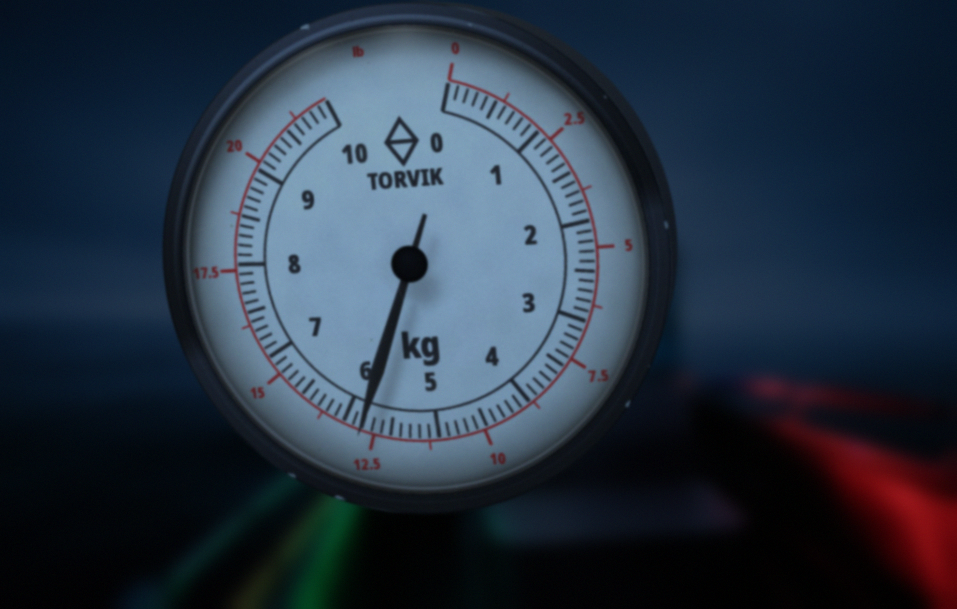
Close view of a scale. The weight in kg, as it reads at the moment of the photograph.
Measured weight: 5.8 kg
